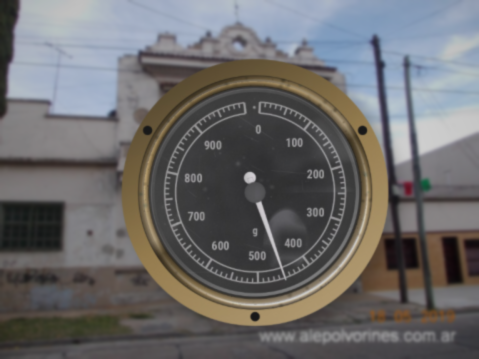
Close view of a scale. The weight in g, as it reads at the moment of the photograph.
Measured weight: 450 g
